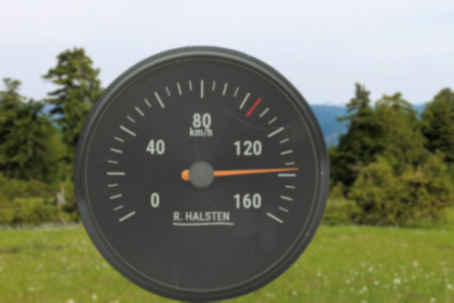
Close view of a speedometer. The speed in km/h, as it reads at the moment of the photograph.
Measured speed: 137.5 km/h
